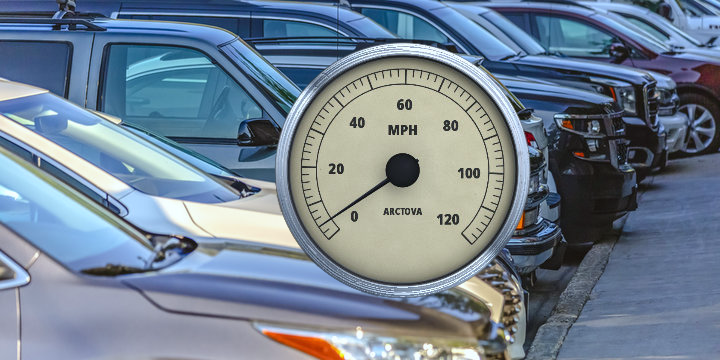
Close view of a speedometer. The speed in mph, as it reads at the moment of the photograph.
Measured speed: 4 mph
